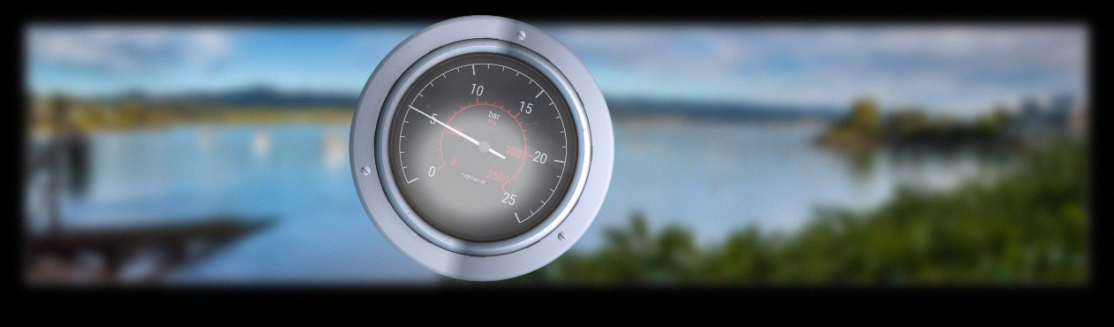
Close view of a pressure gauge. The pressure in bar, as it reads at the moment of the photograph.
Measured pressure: 5 bar
